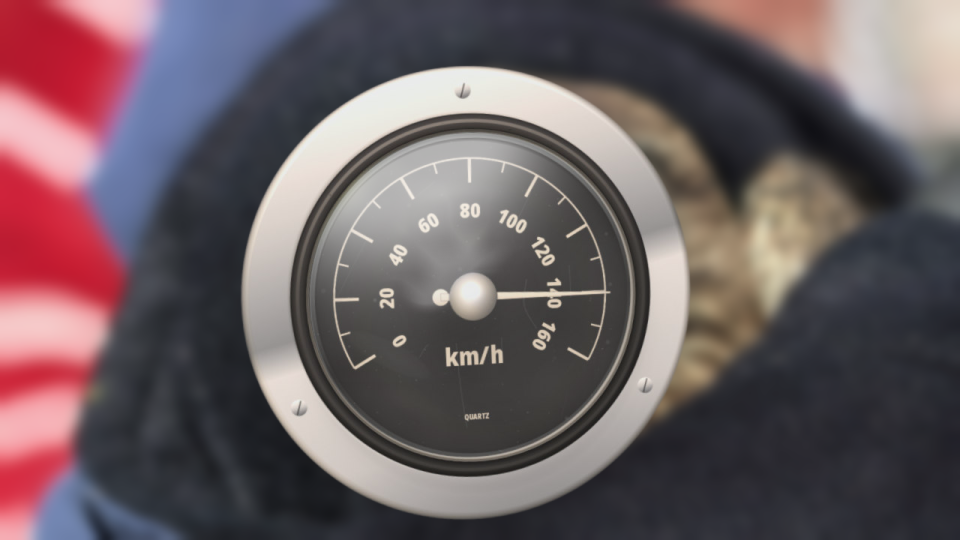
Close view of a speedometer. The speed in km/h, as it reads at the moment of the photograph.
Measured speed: 140 km/h
